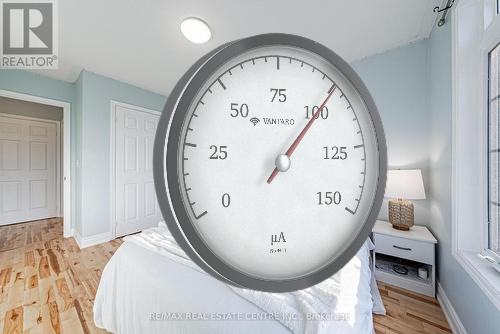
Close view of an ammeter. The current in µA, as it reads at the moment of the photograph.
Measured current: 100 µA
